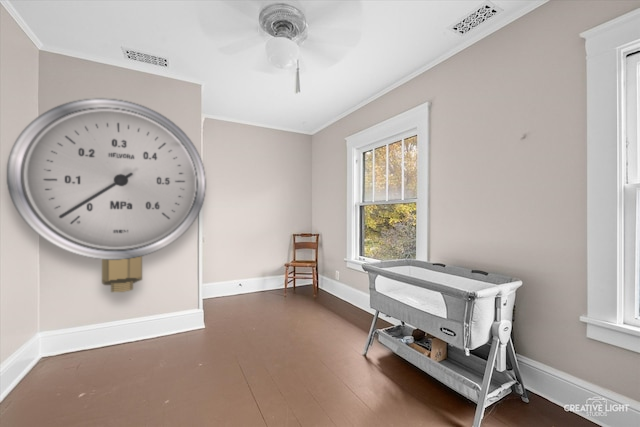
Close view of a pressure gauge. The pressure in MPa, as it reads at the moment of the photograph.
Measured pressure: 0.02 MPa
